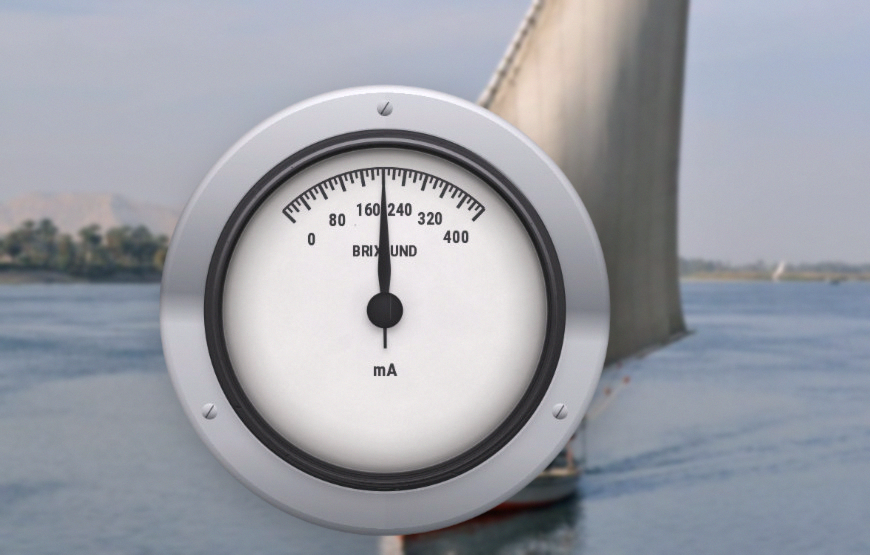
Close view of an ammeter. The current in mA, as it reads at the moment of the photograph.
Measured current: 200 mA
